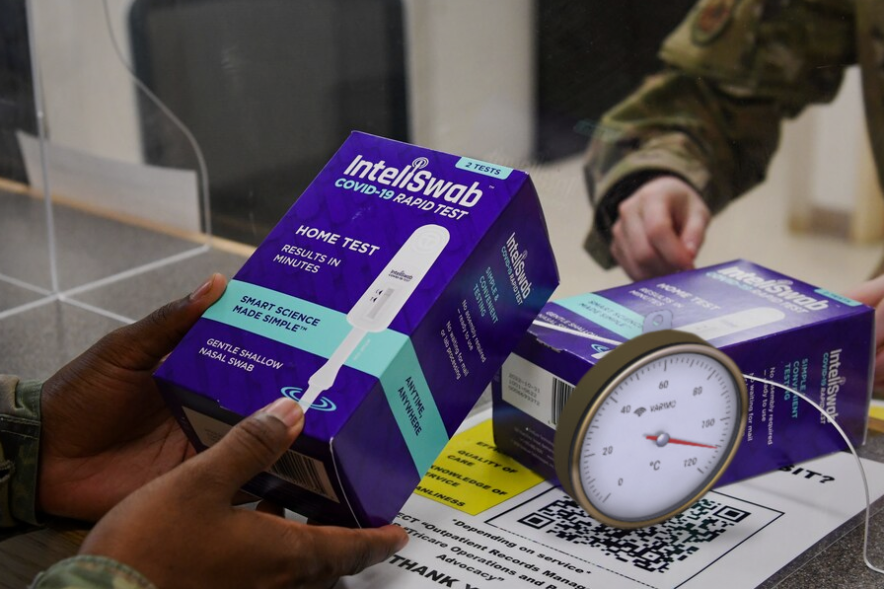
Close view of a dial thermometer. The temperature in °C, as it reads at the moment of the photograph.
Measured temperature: 110 °C
